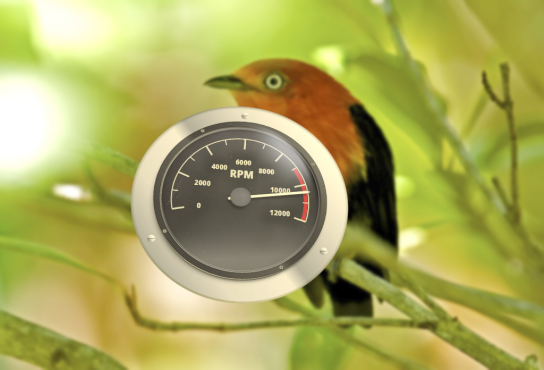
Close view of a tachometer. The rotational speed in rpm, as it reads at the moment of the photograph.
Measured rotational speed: 10500 rpm
